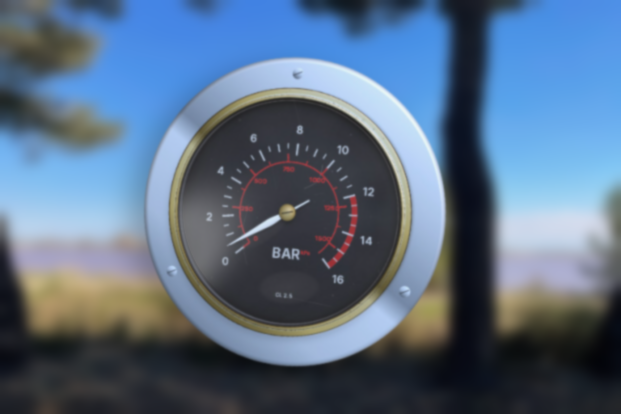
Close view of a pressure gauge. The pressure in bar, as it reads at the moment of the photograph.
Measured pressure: 0.5 bar
